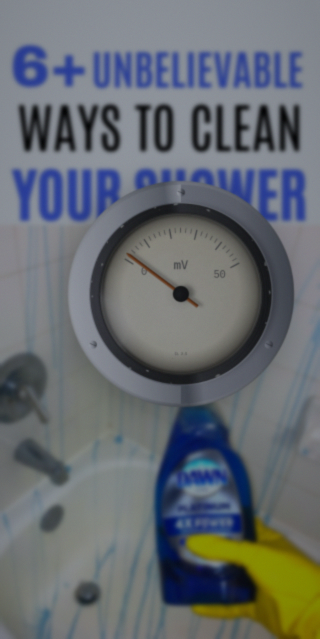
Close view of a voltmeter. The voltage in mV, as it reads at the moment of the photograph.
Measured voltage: 2 mV
